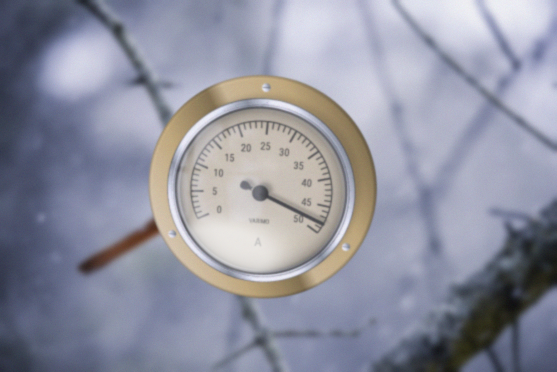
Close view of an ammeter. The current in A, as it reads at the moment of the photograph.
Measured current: 48 A
